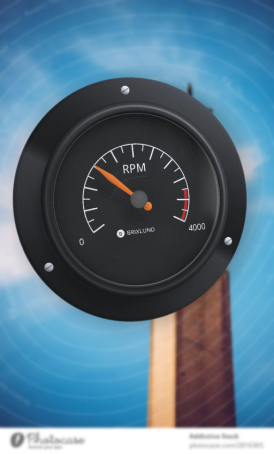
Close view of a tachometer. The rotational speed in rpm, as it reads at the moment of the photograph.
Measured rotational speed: 1200 rpm
